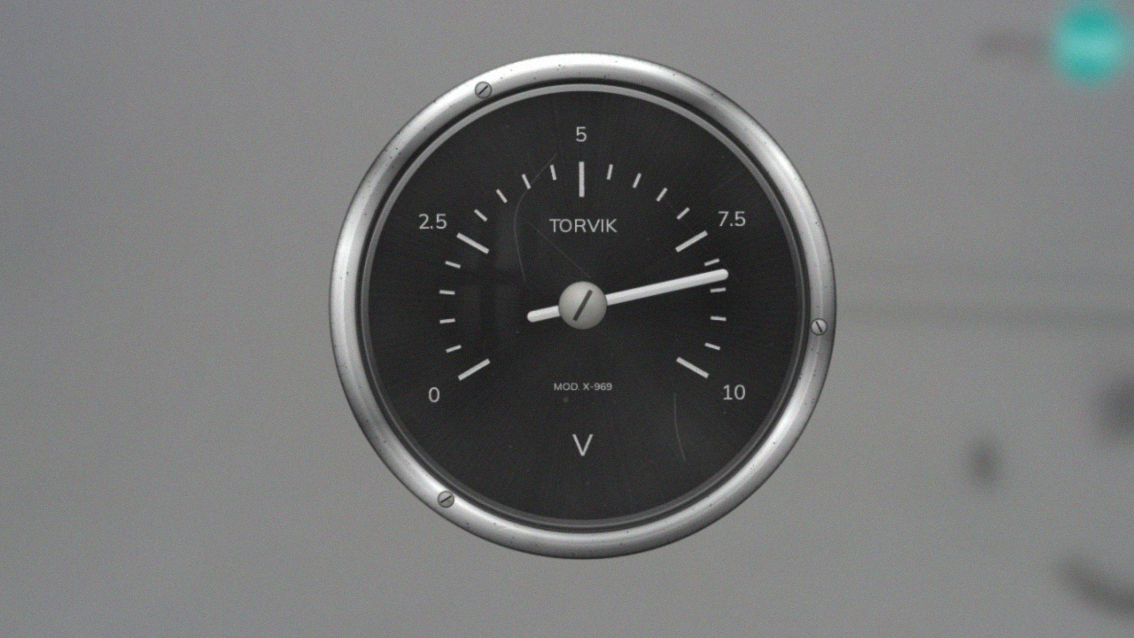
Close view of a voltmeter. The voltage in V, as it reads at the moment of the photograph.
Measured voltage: 8.25 V
